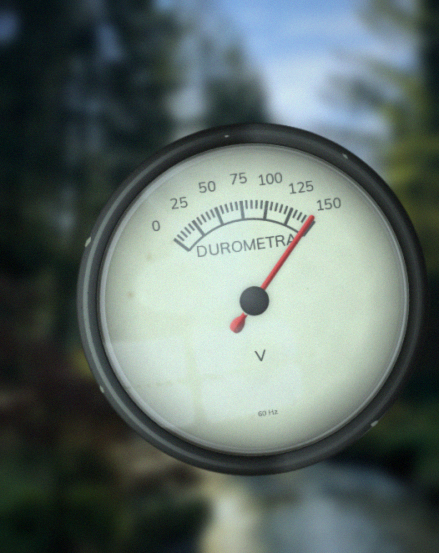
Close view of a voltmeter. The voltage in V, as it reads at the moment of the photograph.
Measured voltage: 145 V
